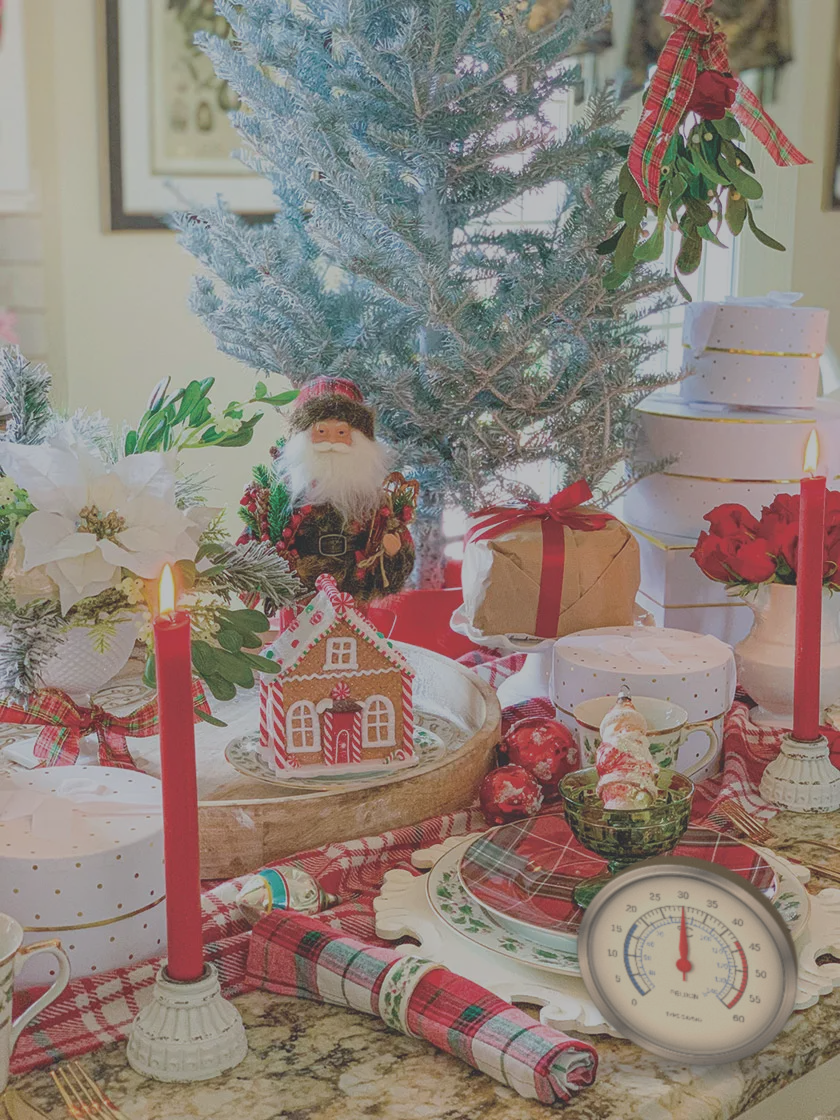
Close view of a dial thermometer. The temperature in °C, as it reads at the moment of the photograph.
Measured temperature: 30 °C
